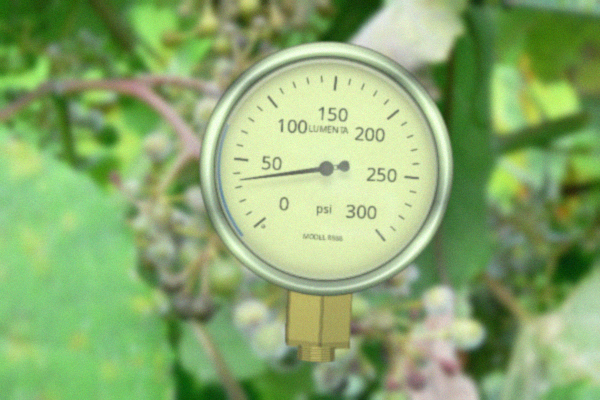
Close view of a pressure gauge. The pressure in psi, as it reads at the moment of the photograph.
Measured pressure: 35 psi
